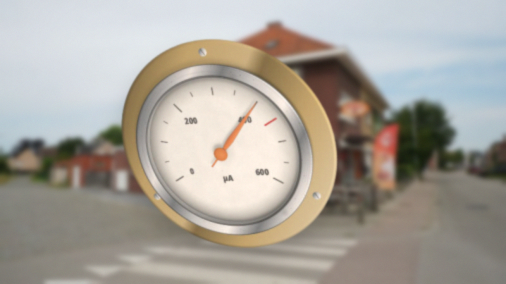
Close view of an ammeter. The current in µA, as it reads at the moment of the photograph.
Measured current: 400 µA
